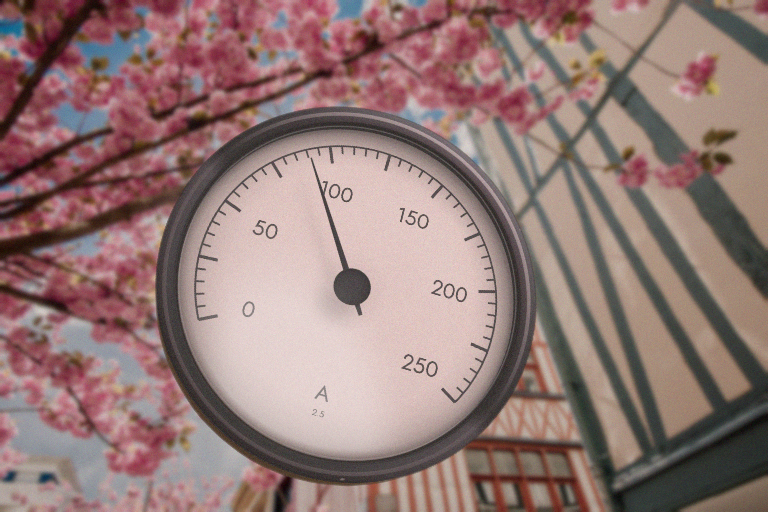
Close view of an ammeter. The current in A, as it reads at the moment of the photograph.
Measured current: 90 A
